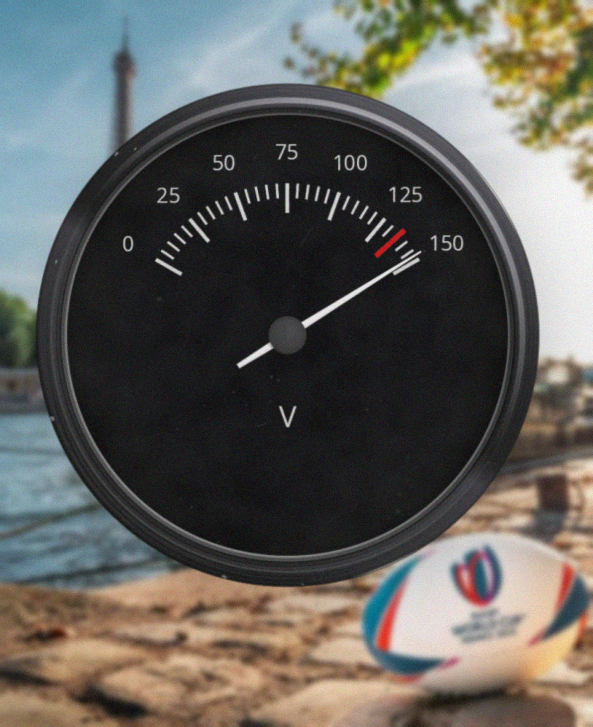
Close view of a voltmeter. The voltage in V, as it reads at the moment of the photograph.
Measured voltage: 147.5 V
